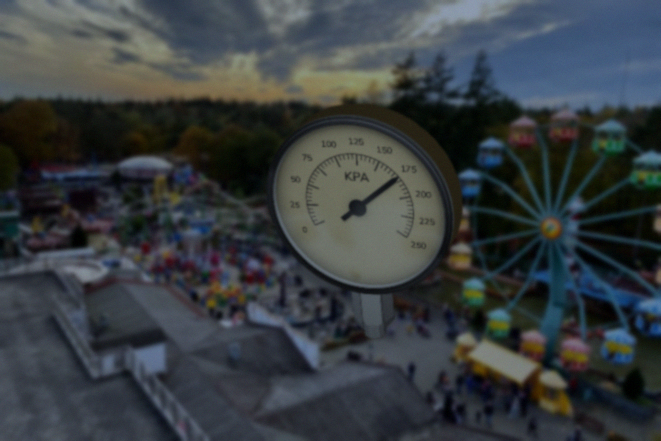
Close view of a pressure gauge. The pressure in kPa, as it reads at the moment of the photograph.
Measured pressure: 175 kPa
